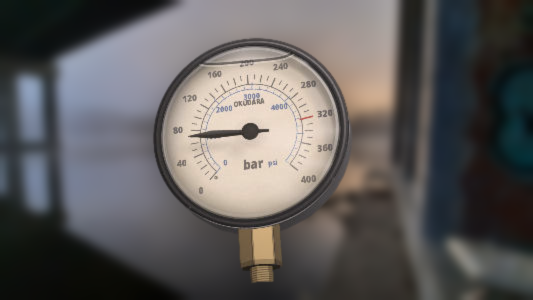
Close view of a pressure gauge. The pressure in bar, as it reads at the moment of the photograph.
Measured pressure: 70 bar
